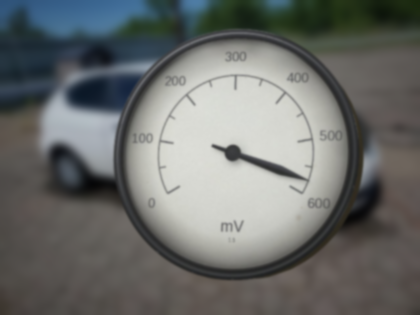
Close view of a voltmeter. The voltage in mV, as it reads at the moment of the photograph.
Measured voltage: 575 mV
